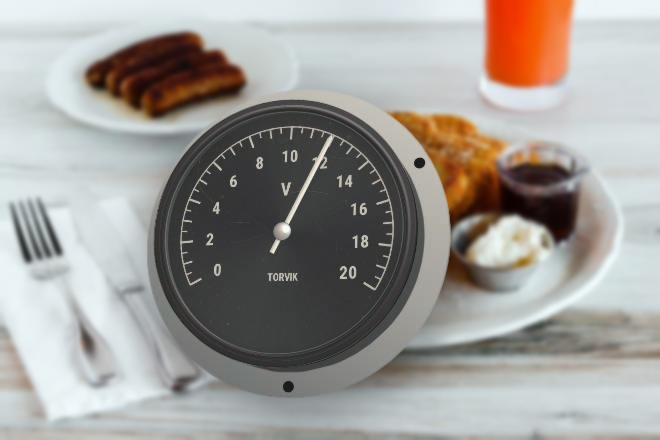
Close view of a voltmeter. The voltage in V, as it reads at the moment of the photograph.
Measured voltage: 12 V
